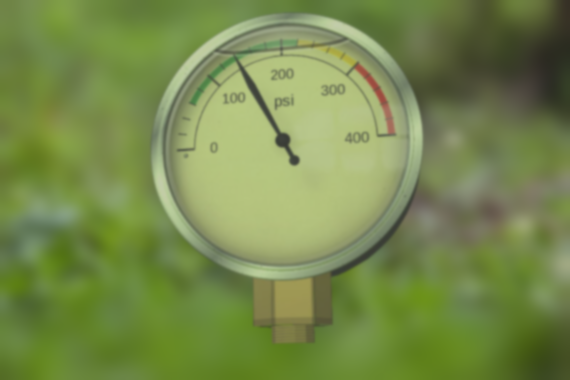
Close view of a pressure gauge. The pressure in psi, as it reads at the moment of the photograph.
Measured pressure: 140 psi
